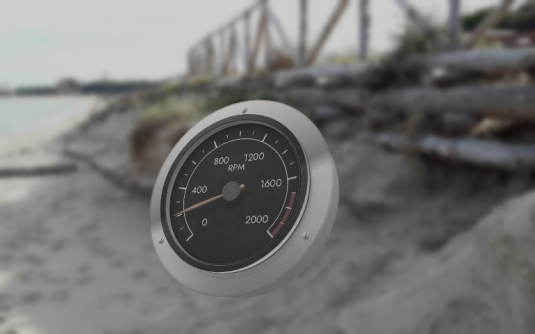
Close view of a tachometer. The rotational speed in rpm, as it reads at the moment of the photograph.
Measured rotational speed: 200 rpm
